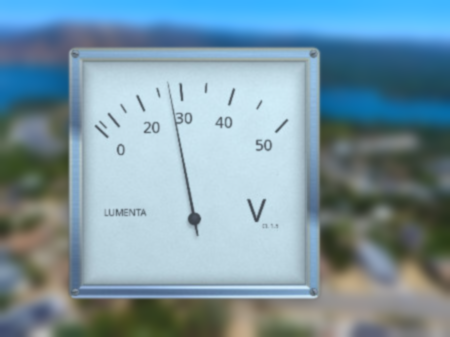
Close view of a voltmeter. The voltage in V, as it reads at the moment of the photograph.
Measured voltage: 27.5 V
